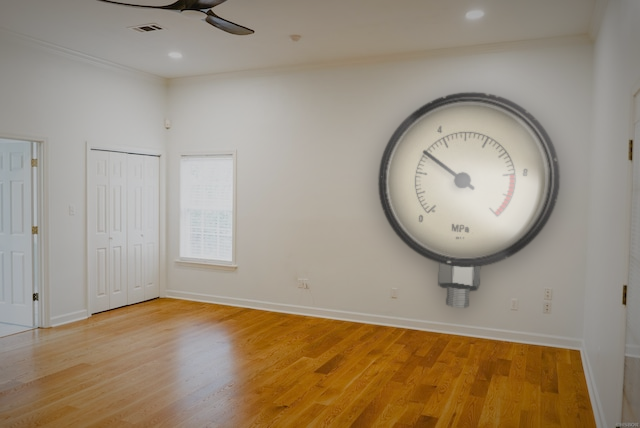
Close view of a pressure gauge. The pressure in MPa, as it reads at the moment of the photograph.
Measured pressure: 3 MPa
